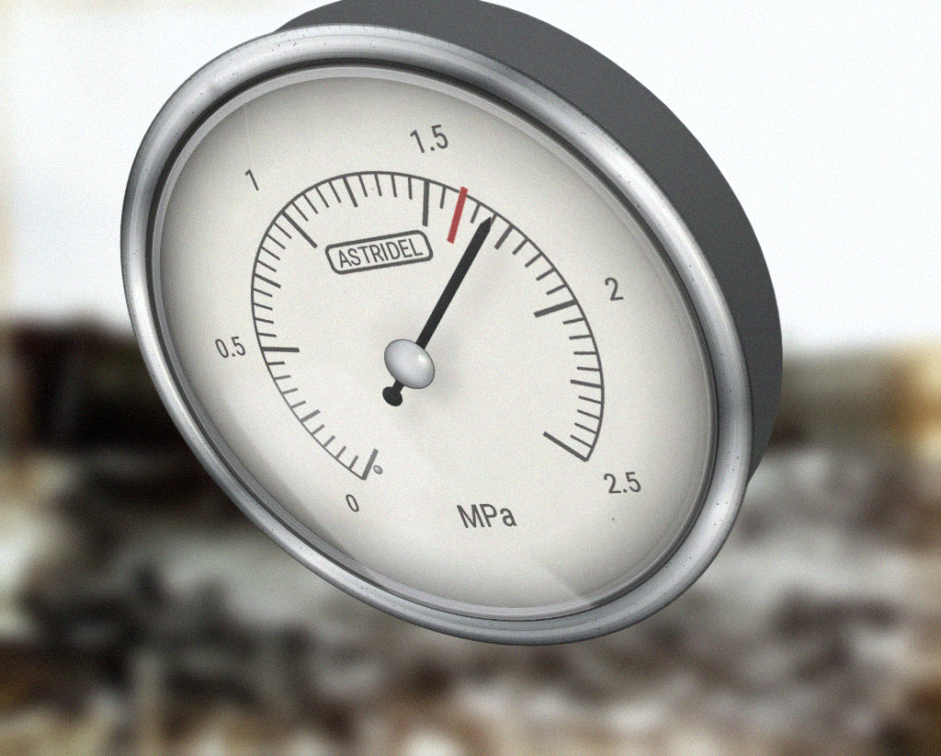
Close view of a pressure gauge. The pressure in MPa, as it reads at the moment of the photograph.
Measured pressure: 1.7 MPa
